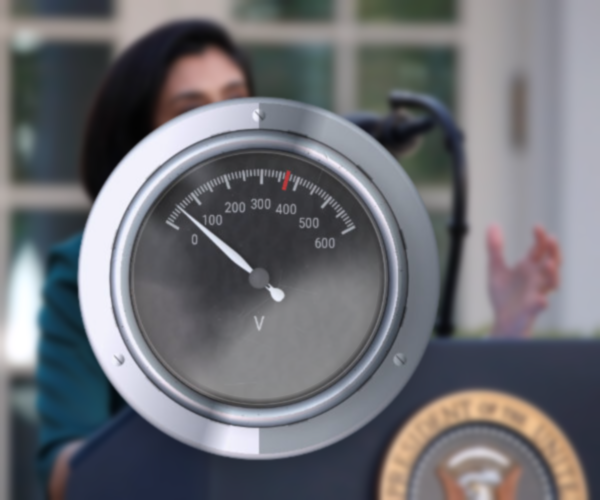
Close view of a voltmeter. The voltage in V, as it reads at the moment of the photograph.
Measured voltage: 50 V
